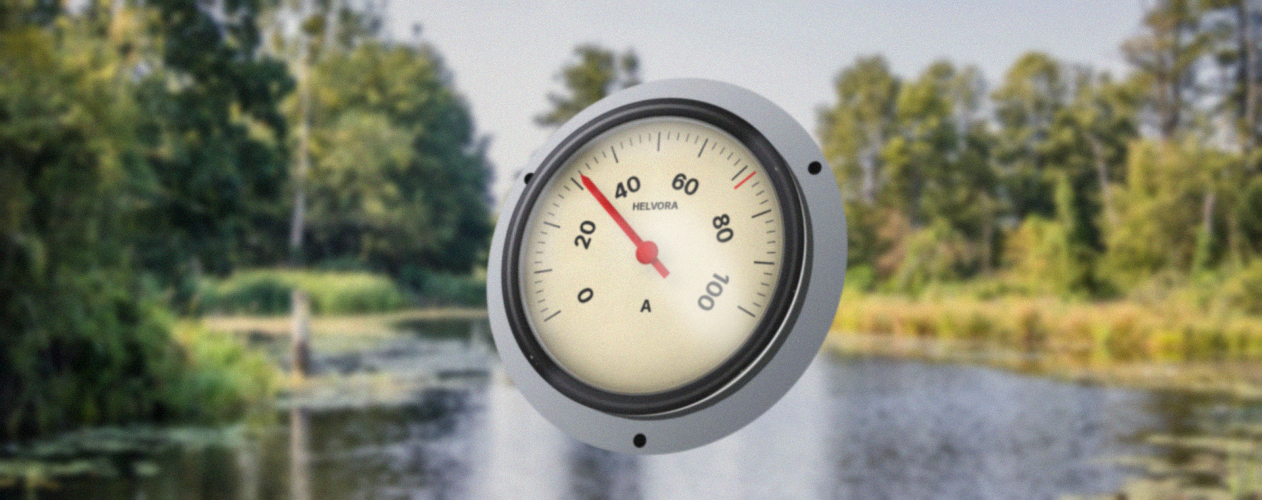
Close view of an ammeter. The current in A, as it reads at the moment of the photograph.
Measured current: 32 A
